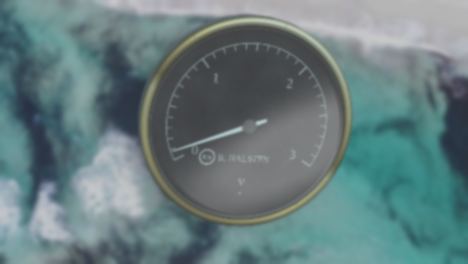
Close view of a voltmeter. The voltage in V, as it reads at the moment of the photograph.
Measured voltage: 0.1 V
